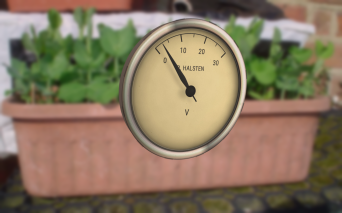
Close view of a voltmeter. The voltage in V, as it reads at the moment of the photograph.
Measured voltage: 2.5 V
